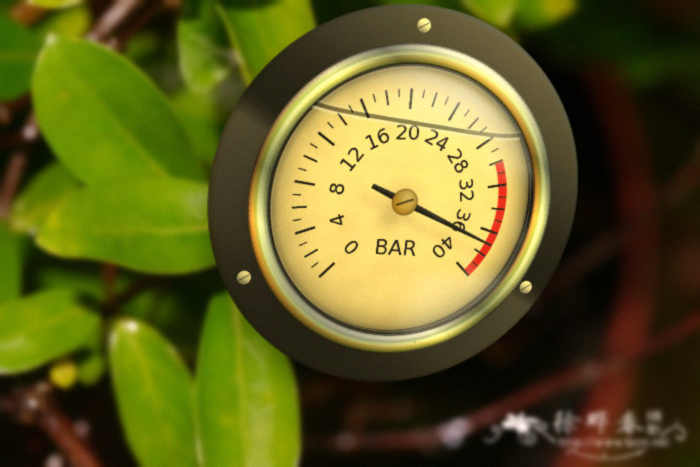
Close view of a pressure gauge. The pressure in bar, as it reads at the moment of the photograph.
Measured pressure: 37 bar
